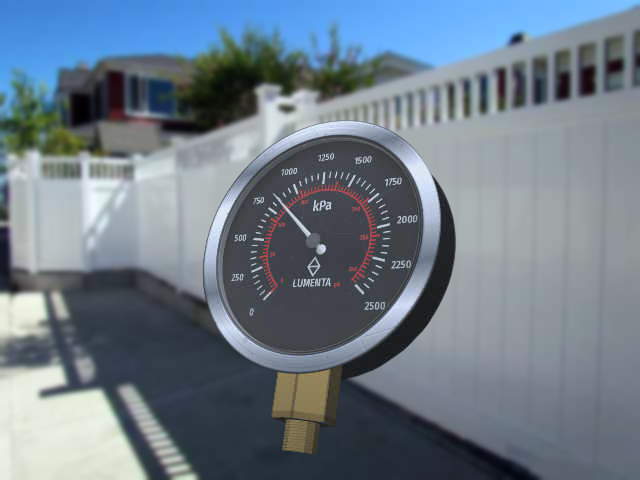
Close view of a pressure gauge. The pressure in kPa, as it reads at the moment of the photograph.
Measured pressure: 850 kPa
